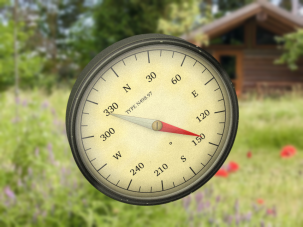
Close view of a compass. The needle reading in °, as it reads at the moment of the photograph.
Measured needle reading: 145 °
